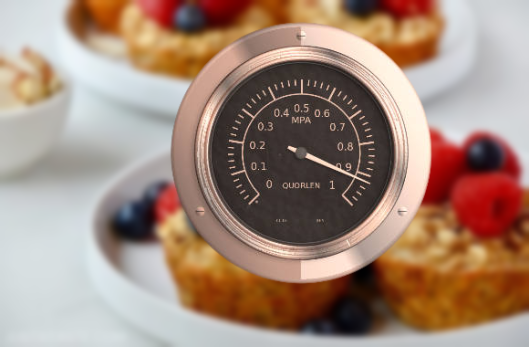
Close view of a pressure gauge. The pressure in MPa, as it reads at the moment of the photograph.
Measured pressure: 0.92 MPa
